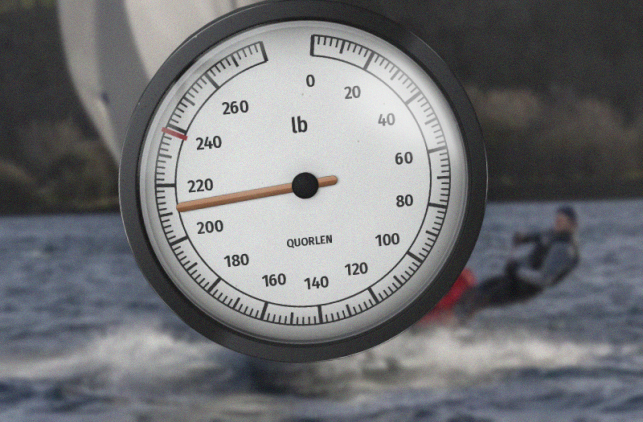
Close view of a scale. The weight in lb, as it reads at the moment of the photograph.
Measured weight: 212 lb
